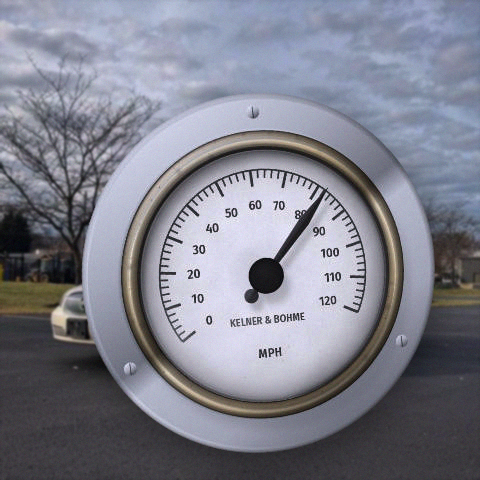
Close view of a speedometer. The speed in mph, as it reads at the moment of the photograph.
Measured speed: 82 mph
